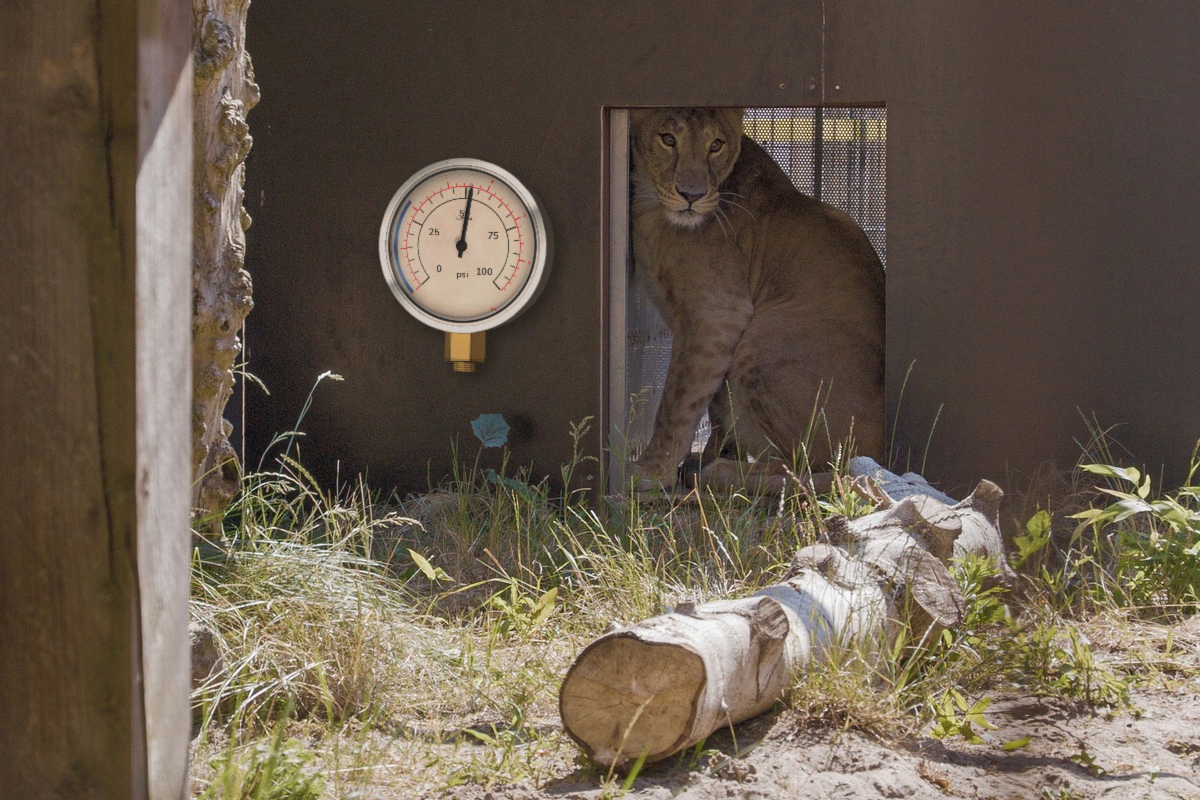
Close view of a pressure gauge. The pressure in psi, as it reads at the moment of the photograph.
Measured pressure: 52.5 psi
